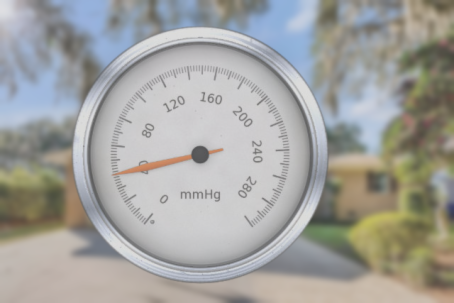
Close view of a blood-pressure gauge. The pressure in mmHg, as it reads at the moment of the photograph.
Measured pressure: 40 mmHg
